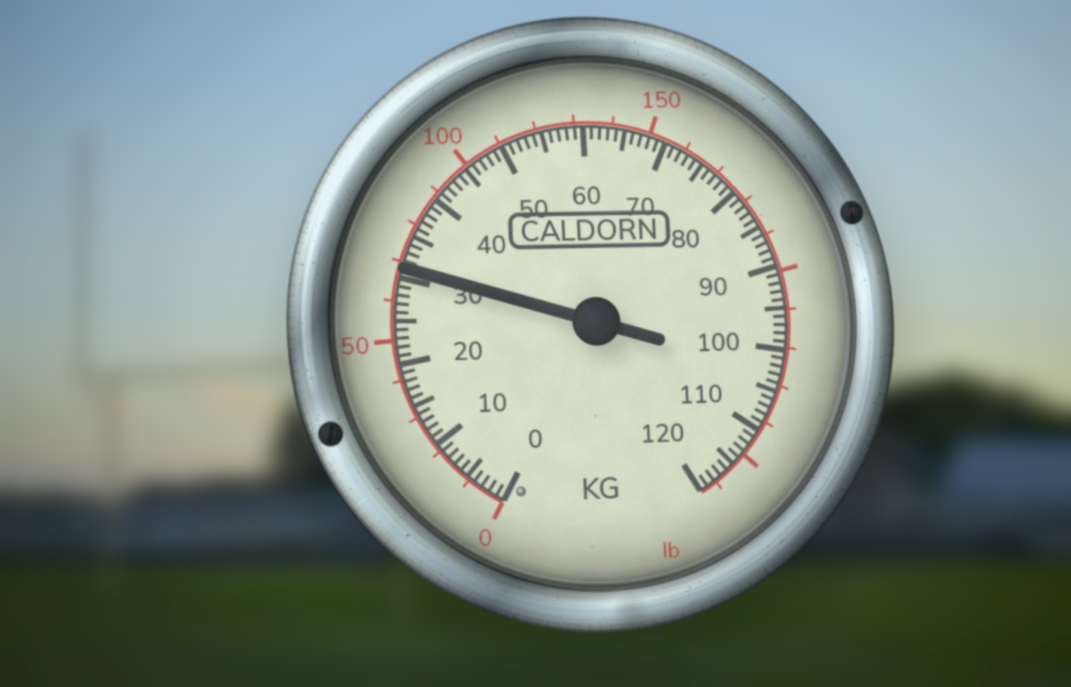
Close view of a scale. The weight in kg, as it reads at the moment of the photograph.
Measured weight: 31 kg
